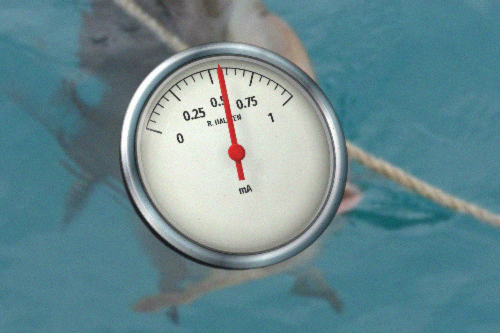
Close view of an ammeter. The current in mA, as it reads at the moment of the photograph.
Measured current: 0.55 mA
